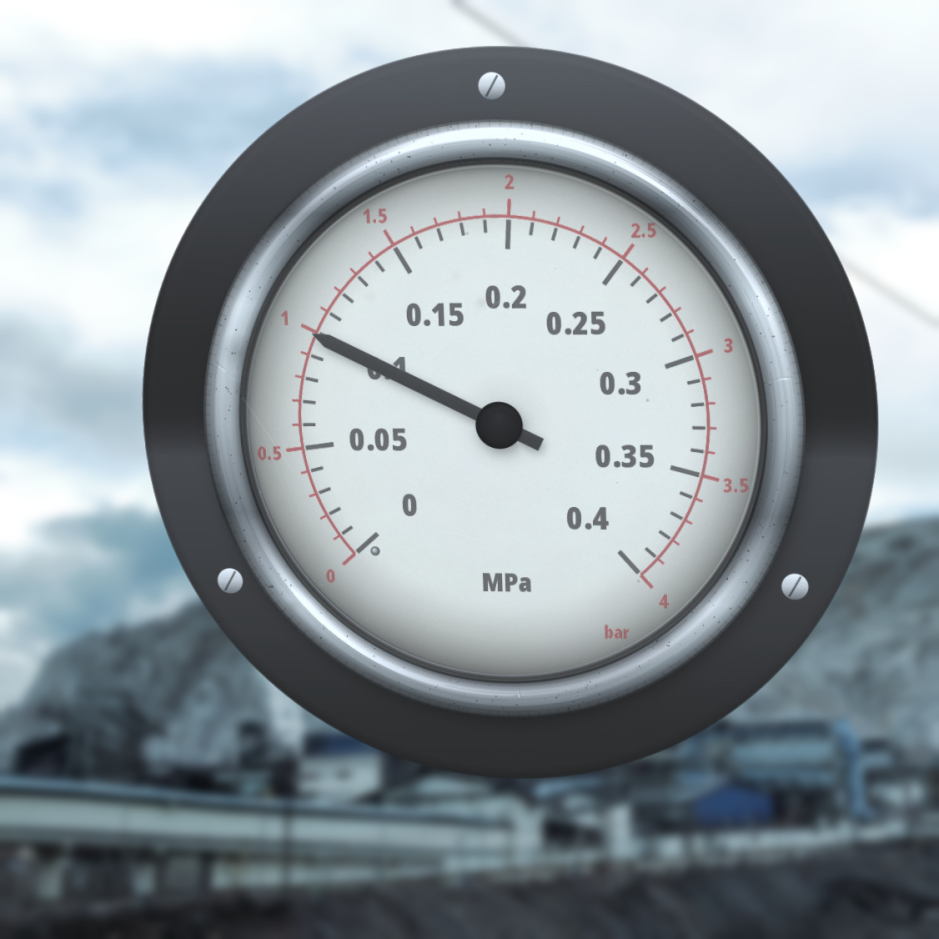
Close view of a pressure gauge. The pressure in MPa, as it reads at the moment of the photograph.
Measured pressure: 0.1 MPa
